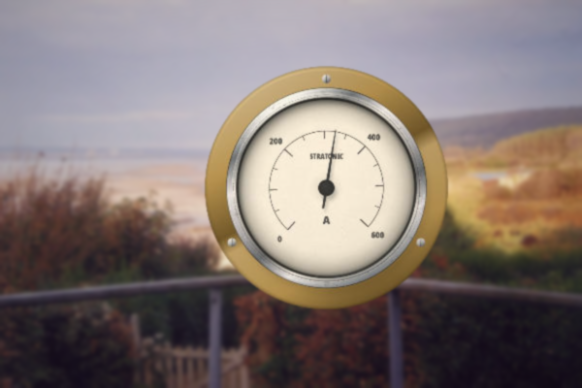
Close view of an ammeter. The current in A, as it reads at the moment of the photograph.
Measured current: 325 A
